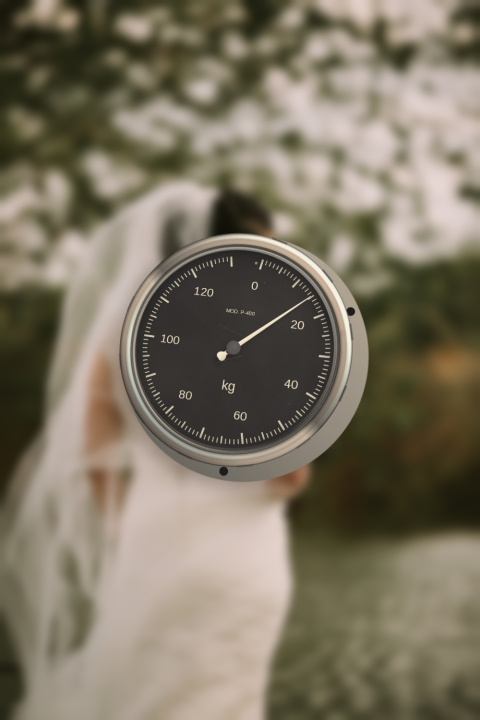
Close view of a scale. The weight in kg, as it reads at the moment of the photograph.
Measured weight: 15 kg
